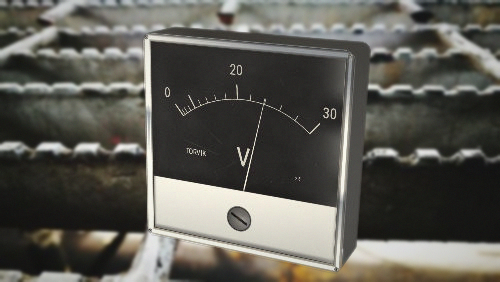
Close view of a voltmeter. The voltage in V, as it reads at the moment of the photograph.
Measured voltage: 24 V
